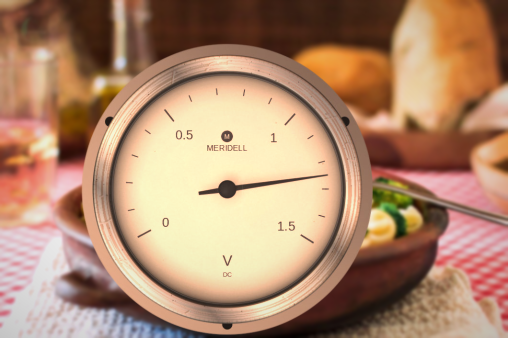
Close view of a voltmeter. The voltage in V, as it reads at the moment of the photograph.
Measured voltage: 1.25 V
